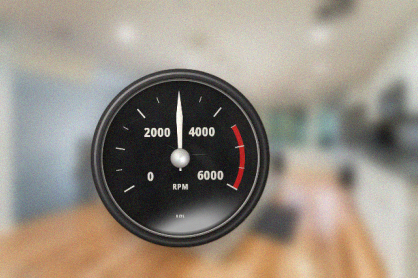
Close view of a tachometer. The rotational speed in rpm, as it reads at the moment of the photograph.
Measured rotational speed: 3000 rpm
